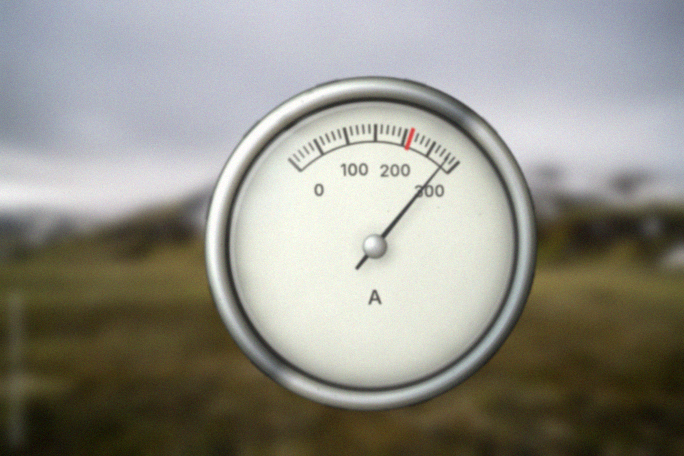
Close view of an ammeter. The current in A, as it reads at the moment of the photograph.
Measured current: 280 A
